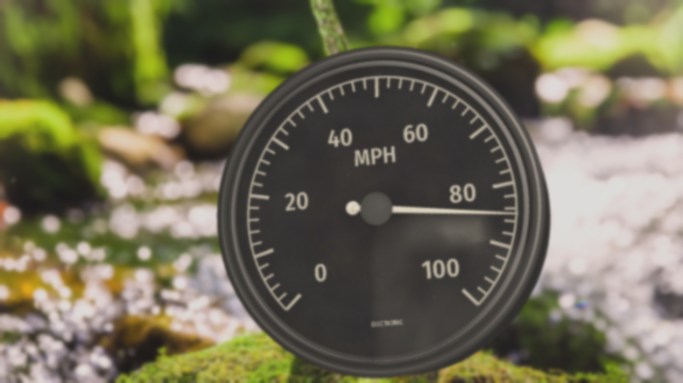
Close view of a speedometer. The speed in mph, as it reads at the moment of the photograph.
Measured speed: 85 mph
